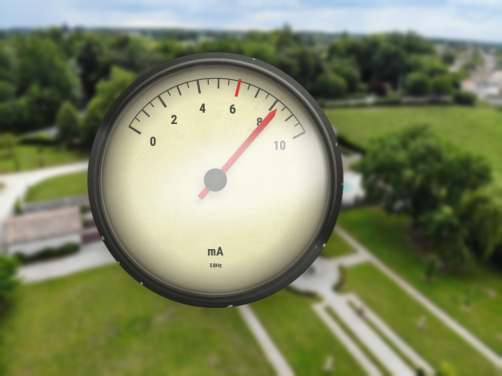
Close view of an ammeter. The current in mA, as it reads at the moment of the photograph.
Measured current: 8.25 mA
